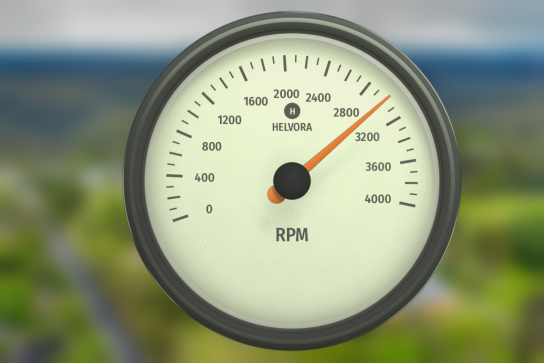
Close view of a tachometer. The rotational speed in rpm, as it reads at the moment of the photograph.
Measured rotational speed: 3000 rpm
